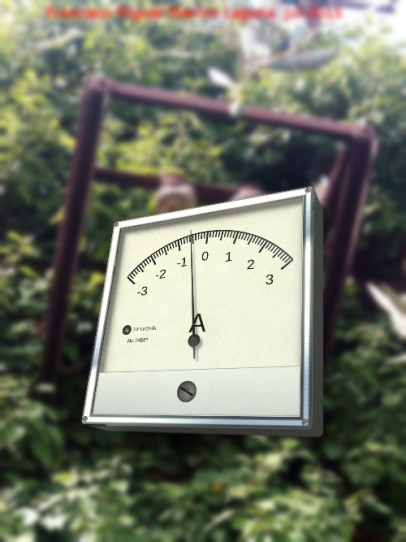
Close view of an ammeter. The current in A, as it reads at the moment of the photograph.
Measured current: -0.5 A
